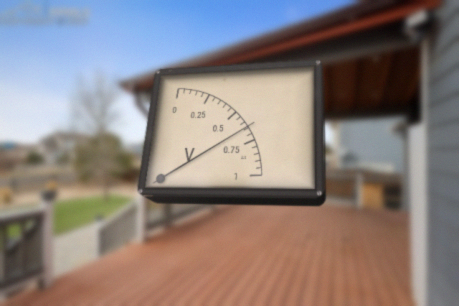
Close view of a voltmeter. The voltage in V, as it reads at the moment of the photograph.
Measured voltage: 0.65 V
